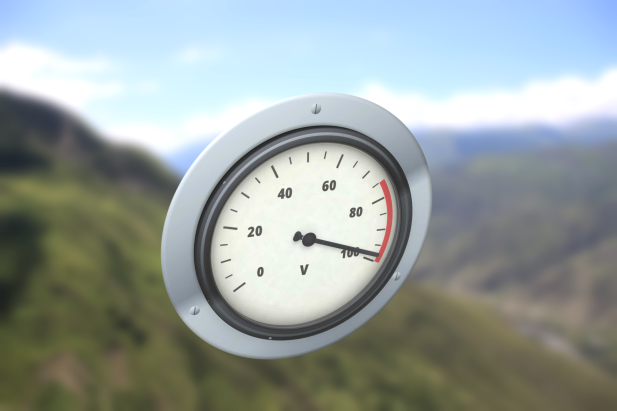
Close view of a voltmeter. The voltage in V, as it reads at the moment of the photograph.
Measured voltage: 97.5 V
